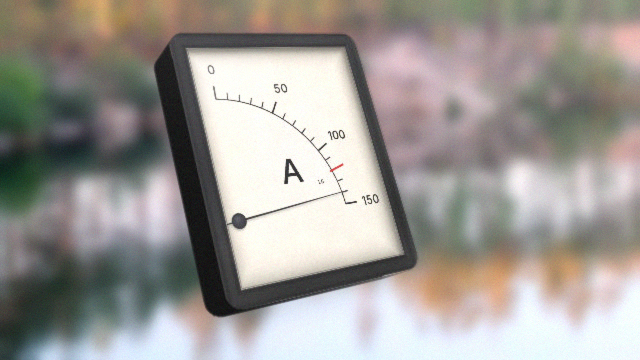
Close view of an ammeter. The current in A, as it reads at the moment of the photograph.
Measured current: 140 A
